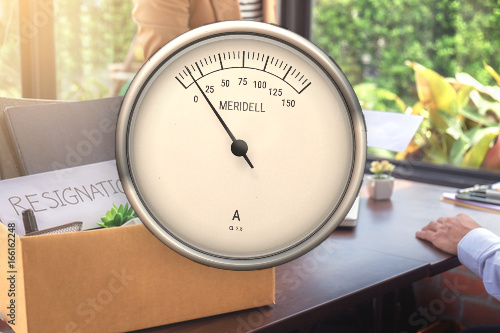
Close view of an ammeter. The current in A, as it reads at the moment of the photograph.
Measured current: 15 A
